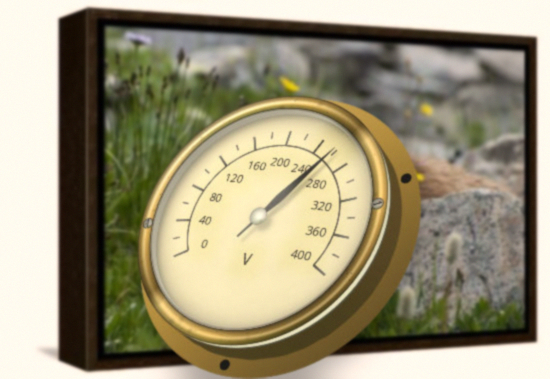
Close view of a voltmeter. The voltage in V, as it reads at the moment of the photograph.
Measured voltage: 260 V
